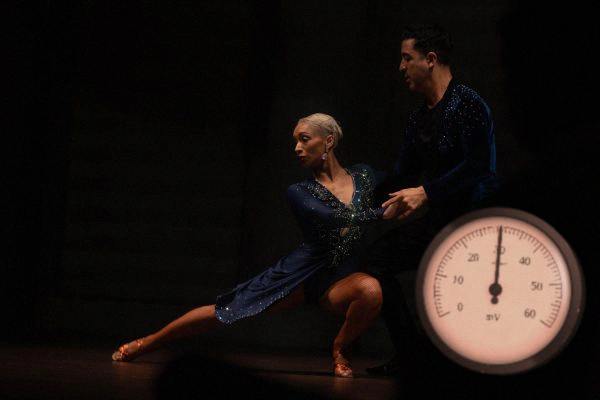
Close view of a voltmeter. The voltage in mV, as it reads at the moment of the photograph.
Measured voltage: 30 mV
